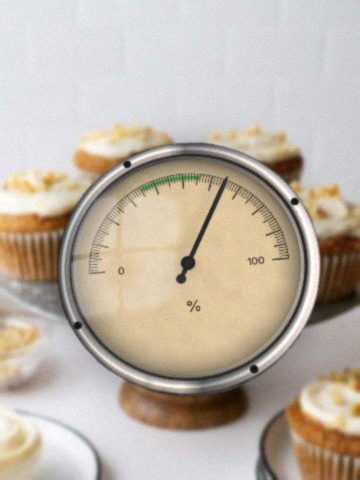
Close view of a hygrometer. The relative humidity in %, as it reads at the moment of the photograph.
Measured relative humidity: 65 %
